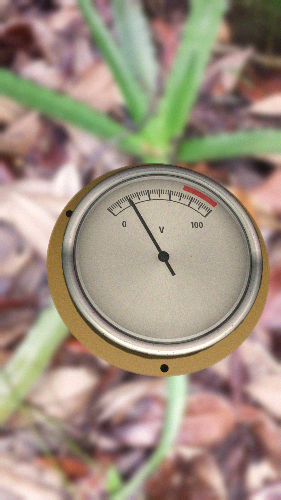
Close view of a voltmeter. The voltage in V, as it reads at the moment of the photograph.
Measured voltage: 20 V
